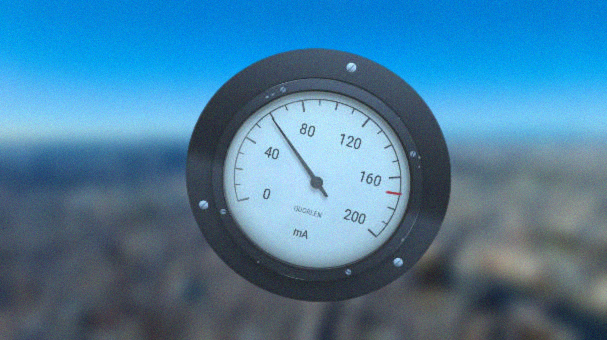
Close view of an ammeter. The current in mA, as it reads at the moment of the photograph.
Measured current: 60 mA
